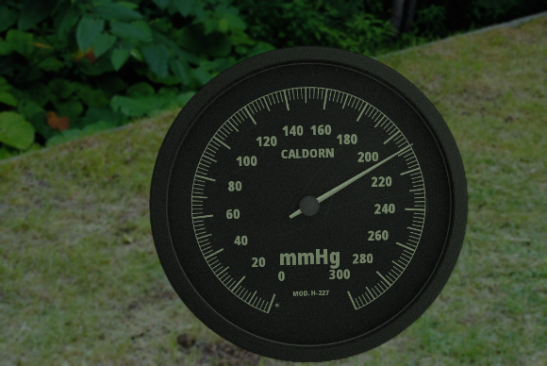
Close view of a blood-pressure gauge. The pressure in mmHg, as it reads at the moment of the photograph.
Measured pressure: 208 mmHg
